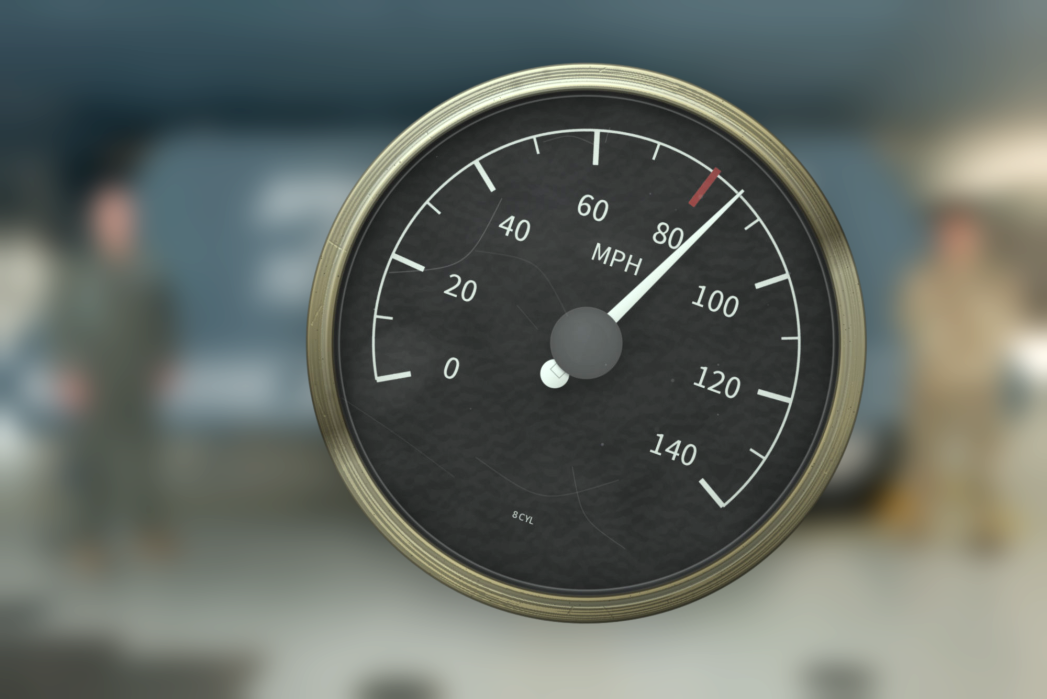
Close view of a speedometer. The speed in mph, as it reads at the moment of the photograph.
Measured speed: 85 mph
